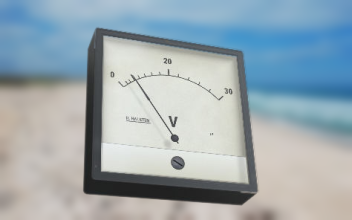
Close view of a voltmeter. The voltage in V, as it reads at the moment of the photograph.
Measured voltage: 10 V
